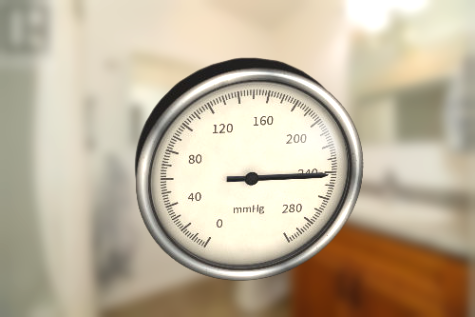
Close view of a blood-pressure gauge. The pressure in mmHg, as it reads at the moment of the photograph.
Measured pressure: 240 mmHg
